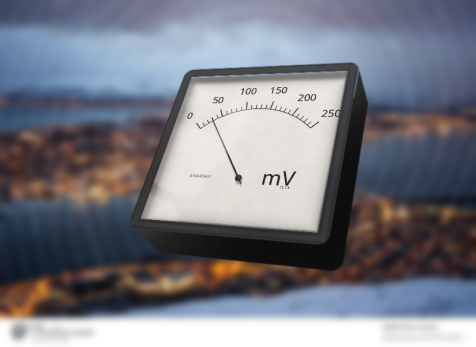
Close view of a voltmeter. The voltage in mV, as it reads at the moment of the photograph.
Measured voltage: 30 mV
